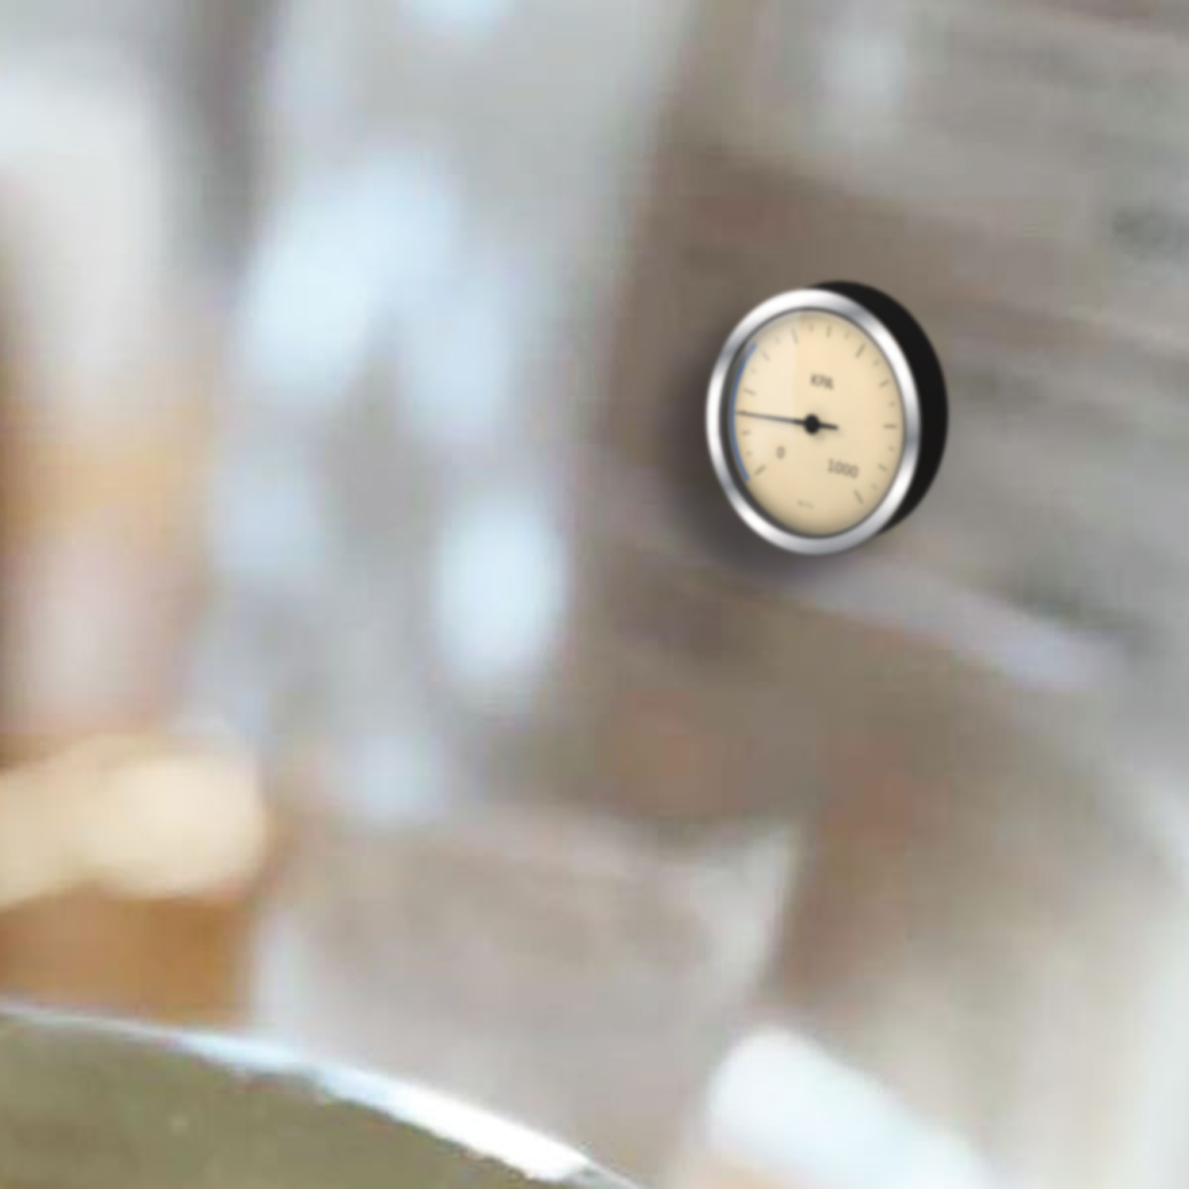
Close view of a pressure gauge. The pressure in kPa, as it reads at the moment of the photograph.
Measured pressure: 150 kPa
